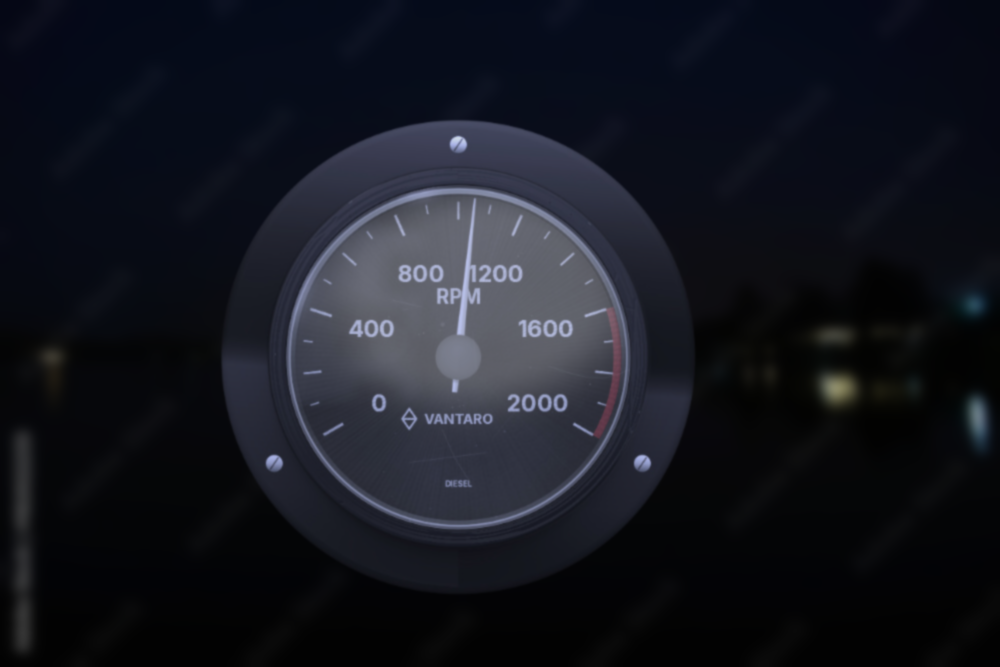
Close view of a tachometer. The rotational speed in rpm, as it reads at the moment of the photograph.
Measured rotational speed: 1050 rpm
